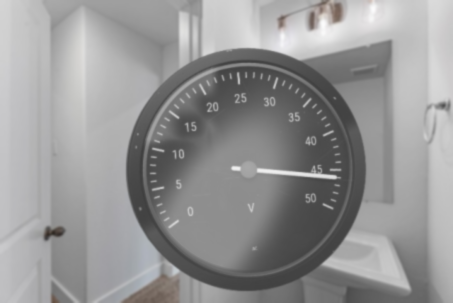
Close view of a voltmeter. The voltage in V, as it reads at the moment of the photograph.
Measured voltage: 46 V
